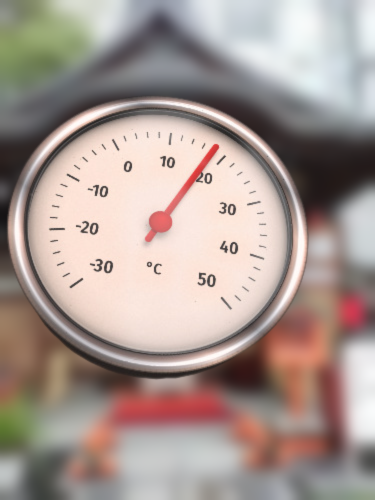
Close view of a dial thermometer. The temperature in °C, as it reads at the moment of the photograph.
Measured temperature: 18 °C
